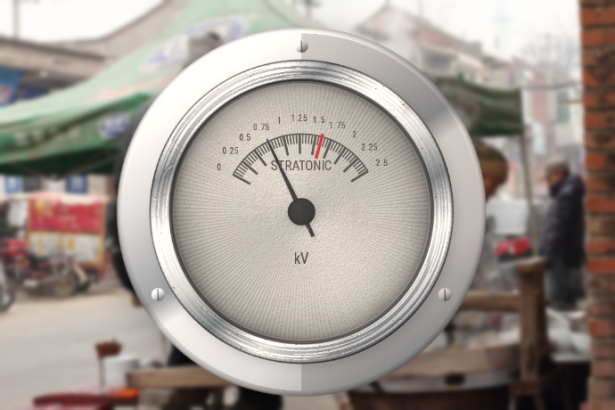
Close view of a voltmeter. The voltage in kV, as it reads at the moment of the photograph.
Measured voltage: 0.75 kV
